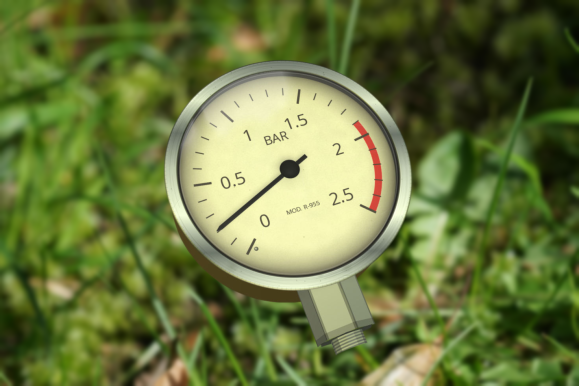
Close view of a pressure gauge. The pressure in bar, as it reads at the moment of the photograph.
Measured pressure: 0.2 bar
